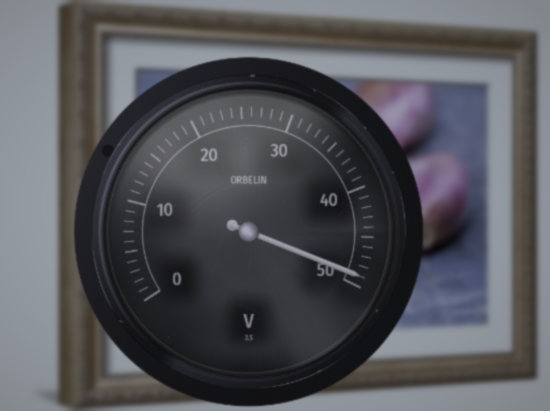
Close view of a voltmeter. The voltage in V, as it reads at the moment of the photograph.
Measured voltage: 49 V
